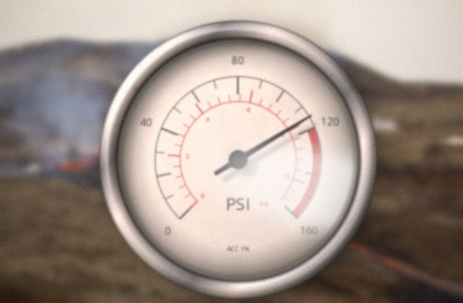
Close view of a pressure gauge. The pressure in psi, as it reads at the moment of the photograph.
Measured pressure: 115 psi
